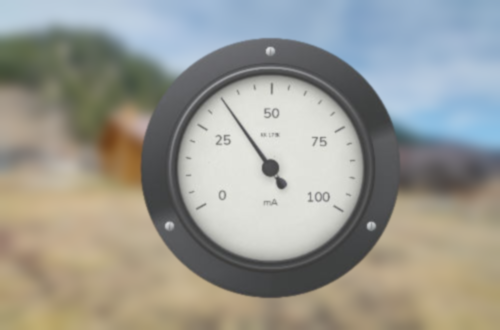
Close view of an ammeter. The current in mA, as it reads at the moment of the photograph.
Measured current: 35 mA
